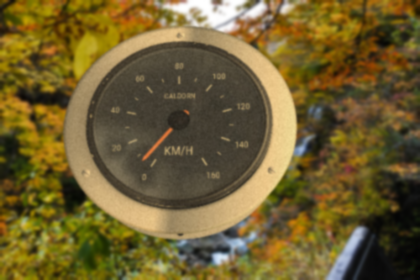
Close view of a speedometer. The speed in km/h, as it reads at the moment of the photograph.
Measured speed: 5 km/h
